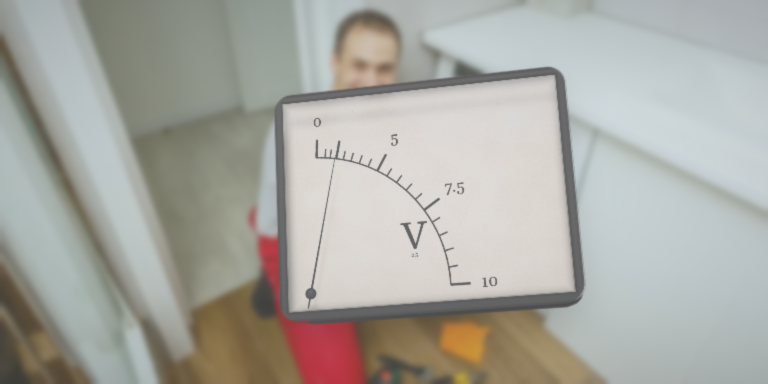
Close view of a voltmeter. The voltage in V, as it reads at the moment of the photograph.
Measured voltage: 2.5 V
